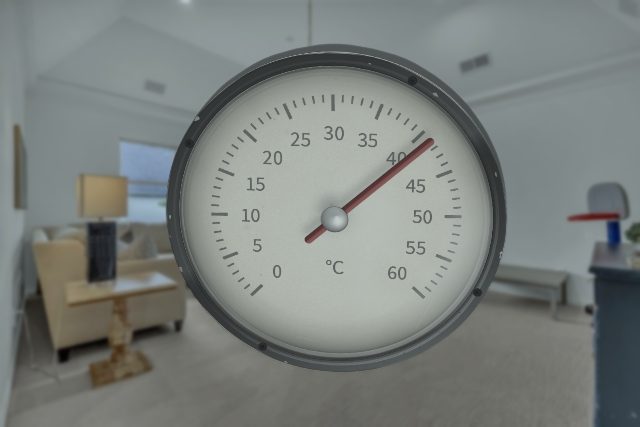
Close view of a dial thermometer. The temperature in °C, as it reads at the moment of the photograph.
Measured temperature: 41 °C
